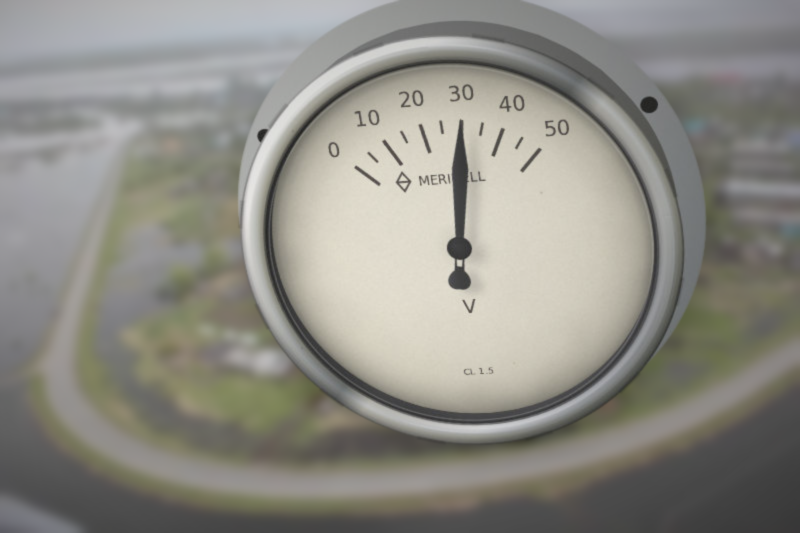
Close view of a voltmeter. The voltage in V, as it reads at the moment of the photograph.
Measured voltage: 30 V
